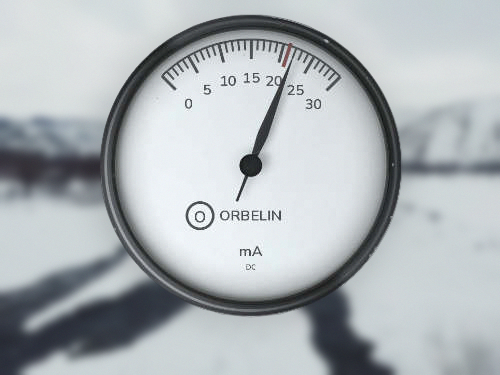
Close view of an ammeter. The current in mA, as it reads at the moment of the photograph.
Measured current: 22 mA
